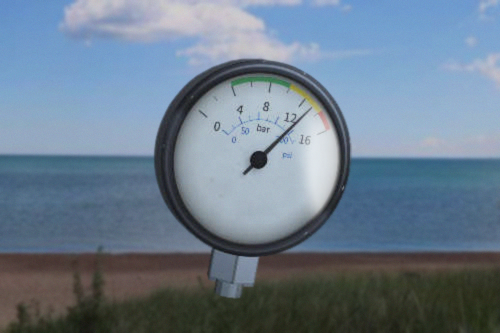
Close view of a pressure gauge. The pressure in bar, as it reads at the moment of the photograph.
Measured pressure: 13 bar
